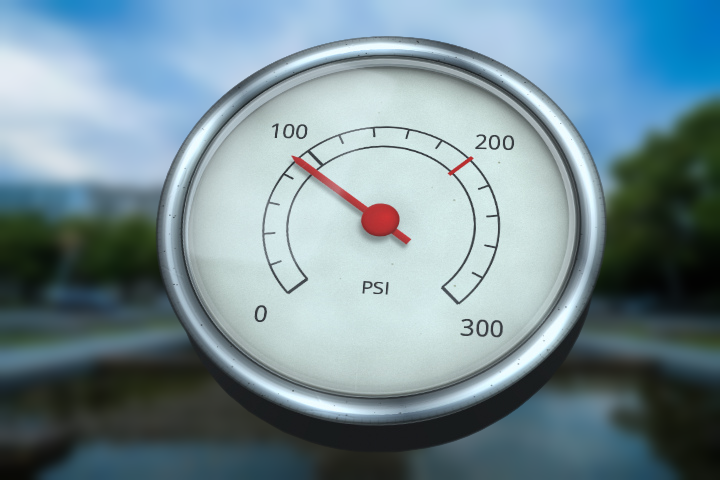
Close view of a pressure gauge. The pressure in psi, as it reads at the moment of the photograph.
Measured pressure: 90 psi
